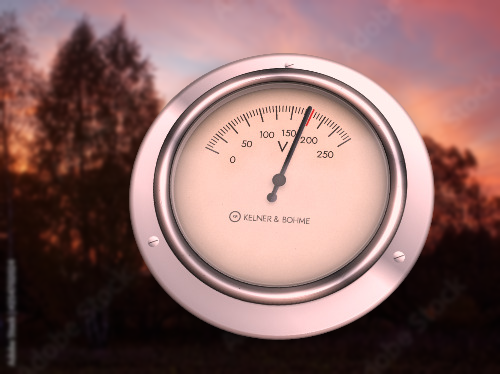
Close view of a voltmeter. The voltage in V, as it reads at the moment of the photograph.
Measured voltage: 175 V
